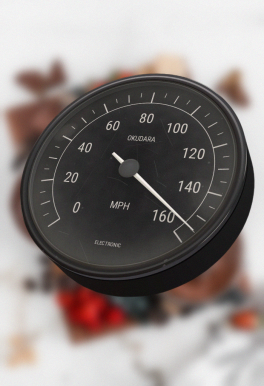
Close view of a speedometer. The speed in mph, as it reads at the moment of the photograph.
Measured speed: 155 mph
